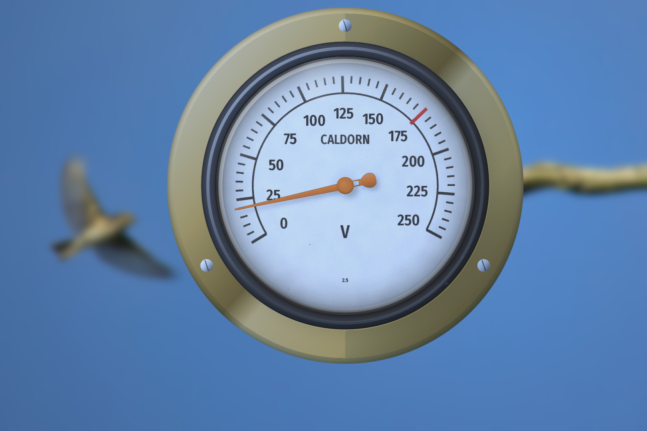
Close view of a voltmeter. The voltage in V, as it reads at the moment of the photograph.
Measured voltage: 20 V
